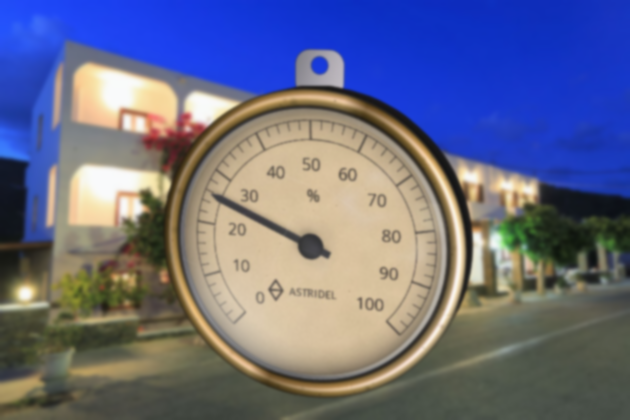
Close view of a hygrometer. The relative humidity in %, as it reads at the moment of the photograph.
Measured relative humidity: 26 %
